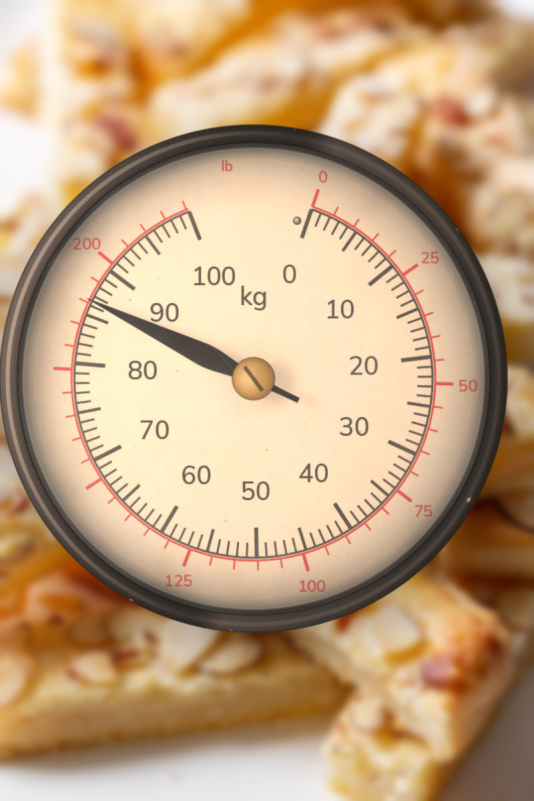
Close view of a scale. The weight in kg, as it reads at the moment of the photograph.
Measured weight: 86.5 kg
